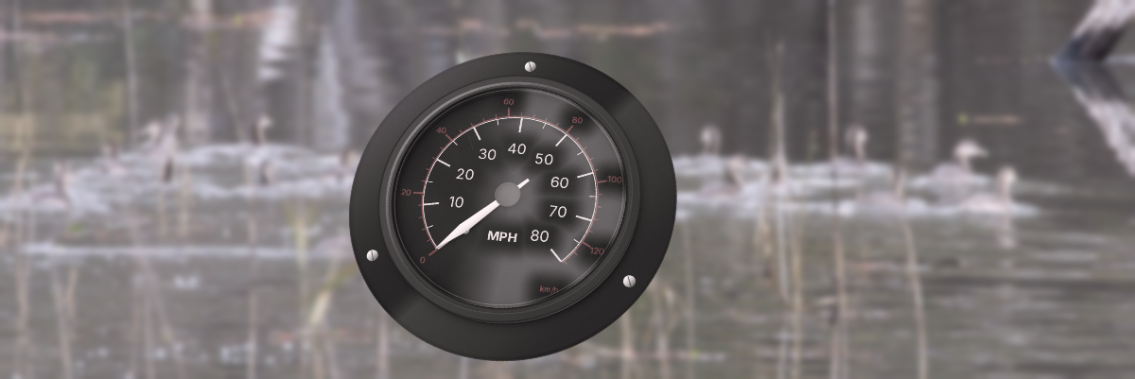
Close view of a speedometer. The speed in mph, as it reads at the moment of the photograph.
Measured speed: 0 mph
